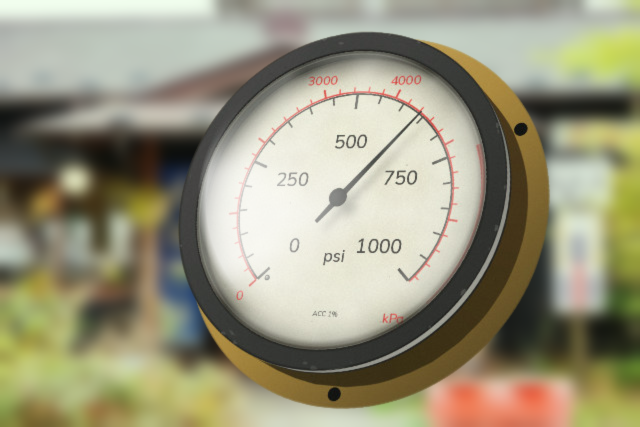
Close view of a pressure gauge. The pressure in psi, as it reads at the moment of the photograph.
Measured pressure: 650 psi
